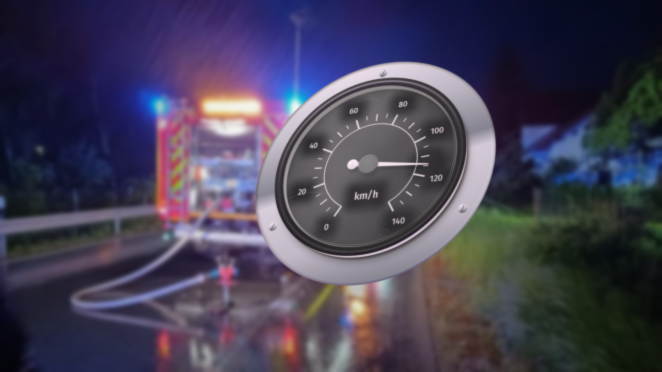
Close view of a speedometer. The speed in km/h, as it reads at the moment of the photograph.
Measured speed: 115 km/h
